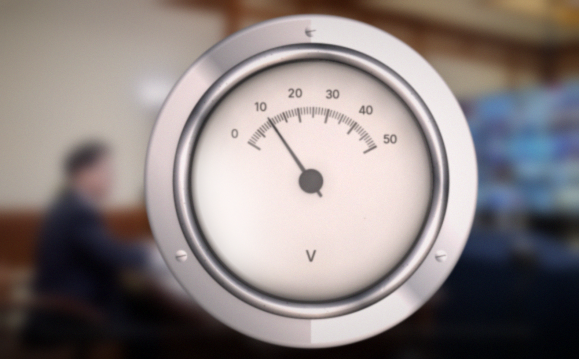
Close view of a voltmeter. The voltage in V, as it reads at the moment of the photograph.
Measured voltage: 10 V
